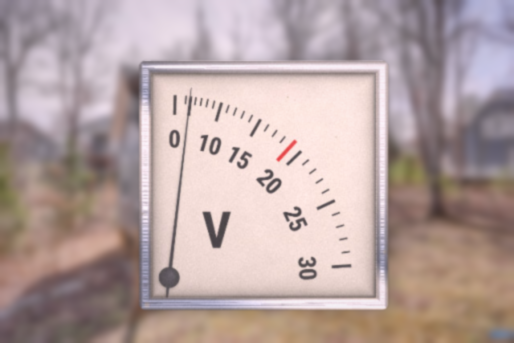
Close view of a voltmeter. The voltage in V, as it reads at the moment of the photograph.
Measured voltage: 5 V
